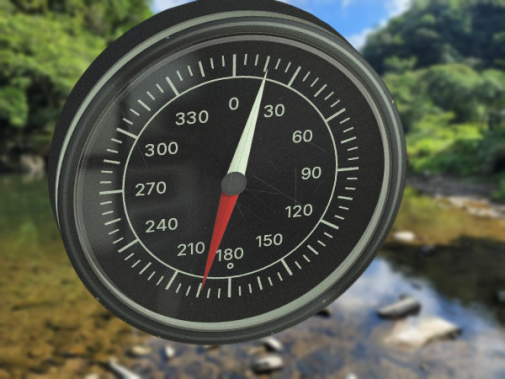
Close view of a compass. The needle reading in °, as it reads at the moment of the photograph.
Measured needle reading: 195 °
